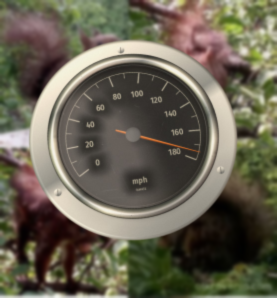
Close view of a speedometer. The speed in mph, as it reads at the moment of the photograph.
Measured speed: 175 mph
